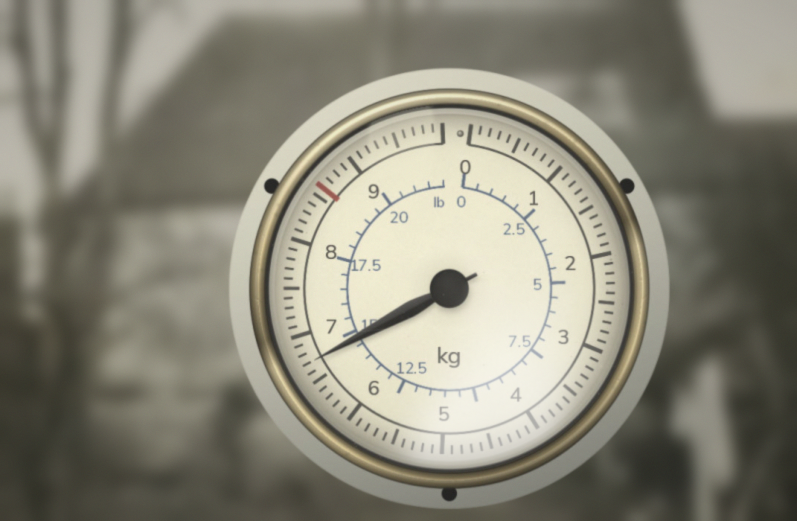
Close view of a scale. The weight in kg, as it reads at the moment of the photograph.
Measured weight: 6.7 kg
